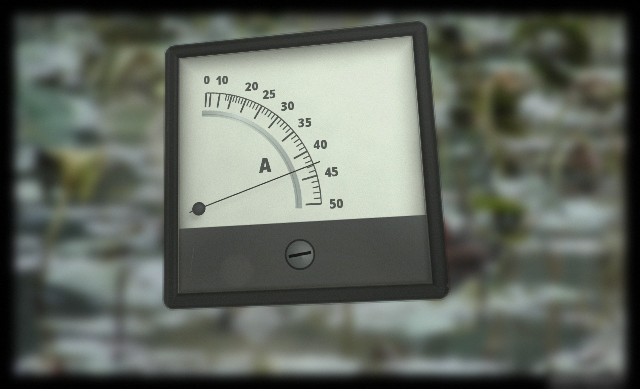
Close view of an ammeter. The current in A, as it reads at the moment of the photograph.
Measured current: 43 A
